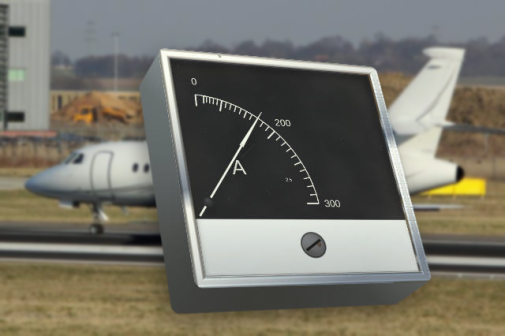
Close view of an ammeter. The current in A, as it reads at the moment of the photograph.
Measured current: 170 A
